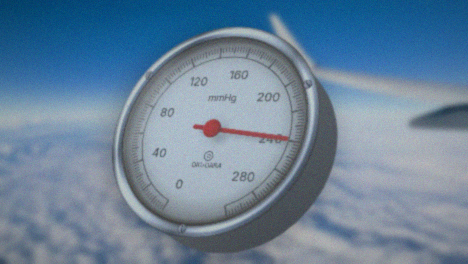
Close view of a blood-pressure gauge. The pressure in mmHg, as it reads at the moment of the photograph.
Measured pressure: 240 mmHg
